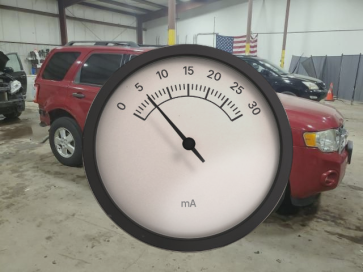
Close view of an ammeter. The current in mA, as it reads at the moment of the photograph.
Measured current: 5 mA
